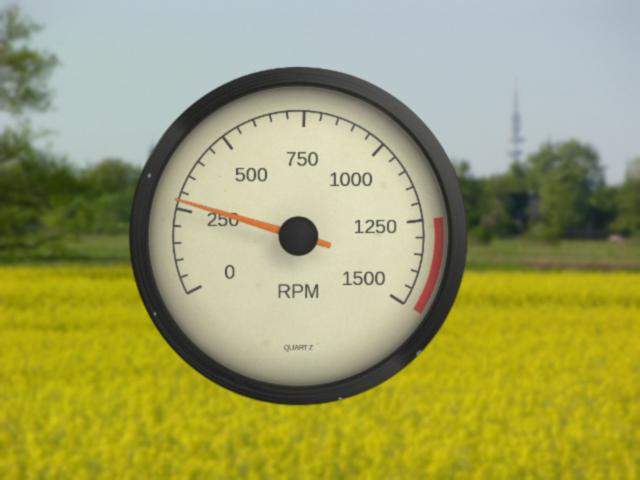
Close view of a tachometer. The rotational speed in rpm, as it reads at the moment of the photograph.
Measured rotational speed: 275 rpm
